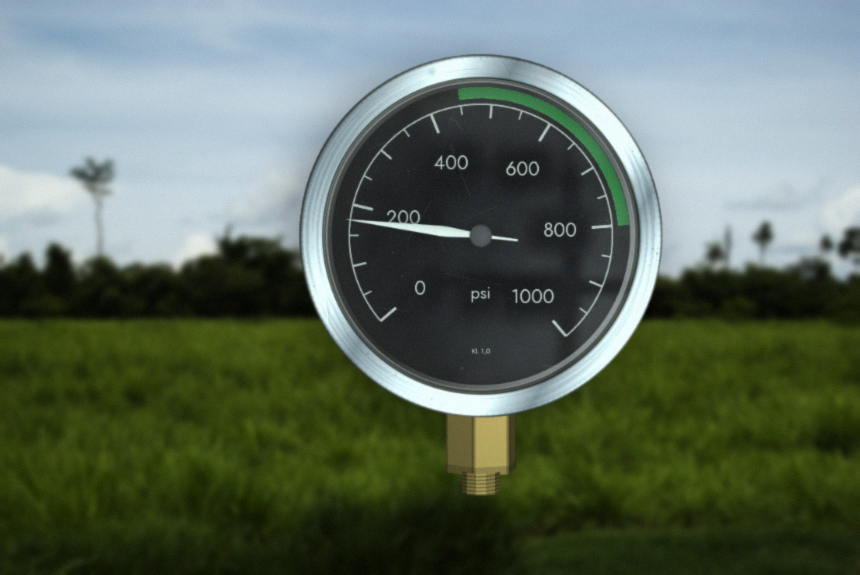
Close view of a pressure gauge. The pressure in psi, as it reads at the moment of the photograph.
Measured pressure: 175 psi
